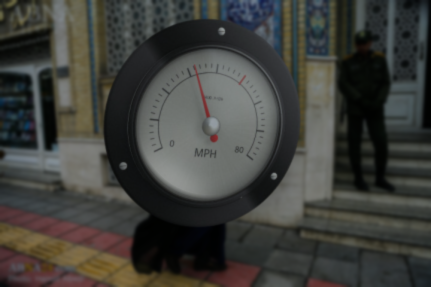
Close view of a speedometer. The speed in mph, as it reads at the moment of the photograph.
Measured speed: 32 mph
